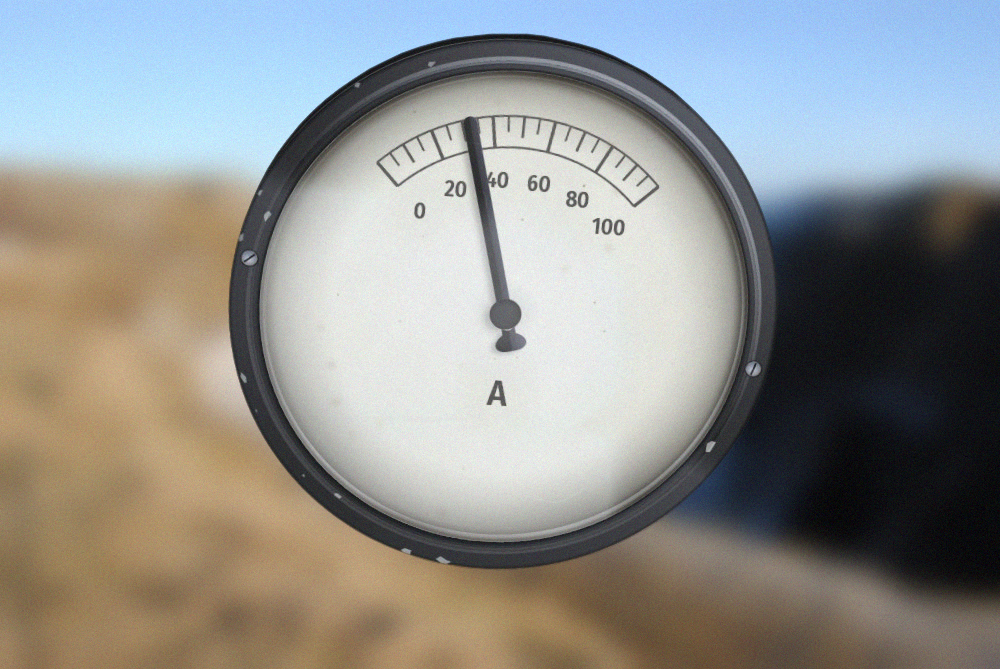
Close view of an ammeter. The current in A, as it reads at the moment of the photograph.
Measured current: 32.5 A
